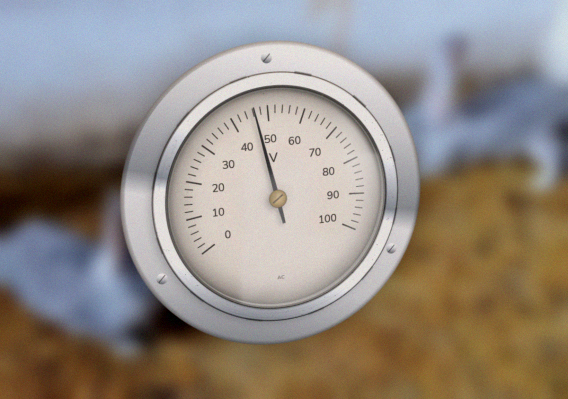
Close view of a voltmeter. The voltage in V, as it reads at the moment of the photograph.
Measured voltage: 46 V
